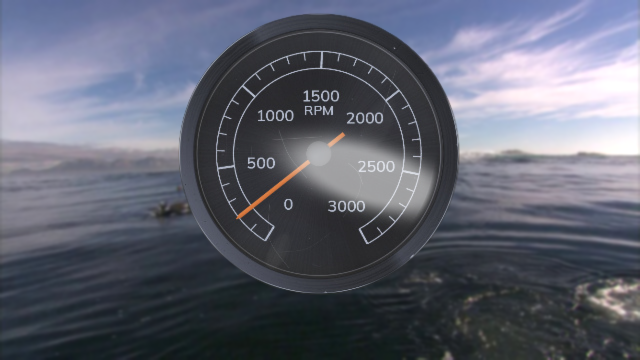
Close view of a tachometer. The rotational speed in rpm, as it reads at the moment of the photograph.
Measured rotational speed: 200 rpm
